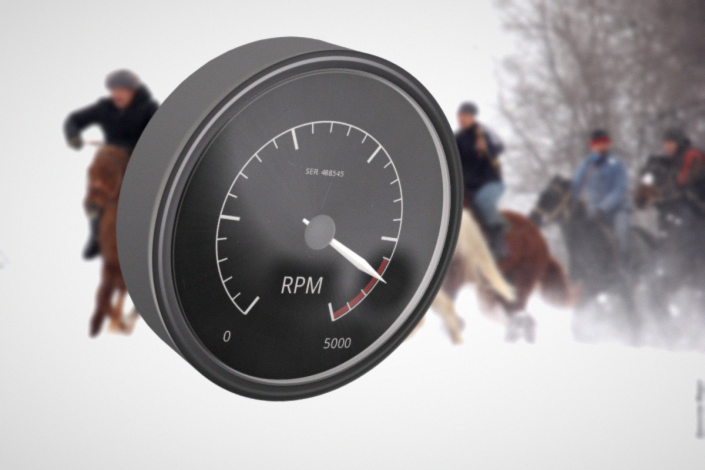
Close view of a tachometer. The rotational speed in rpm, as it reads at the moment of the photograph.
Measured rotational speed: 4400 rpm
